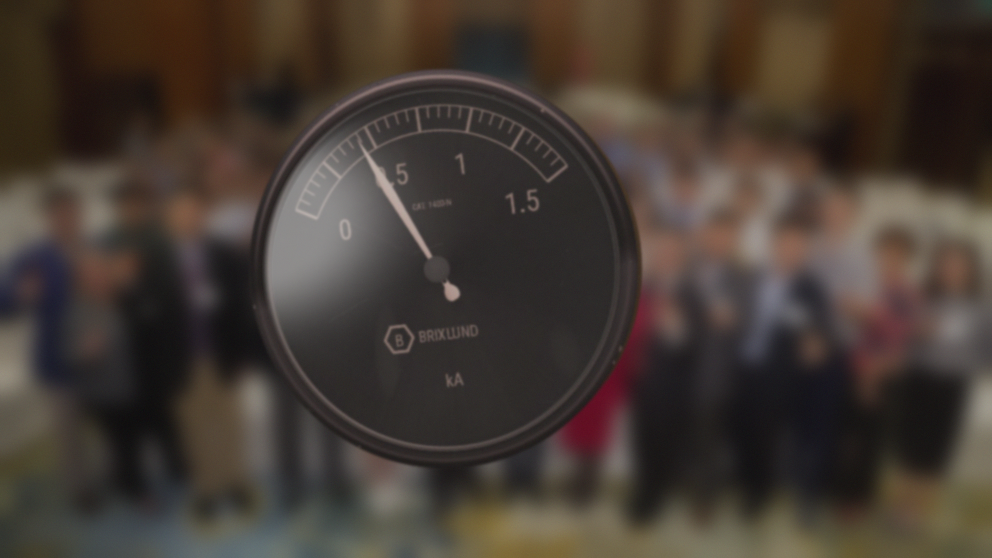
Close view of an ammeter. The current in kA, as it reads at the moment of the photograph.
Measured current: 0.45 kA
